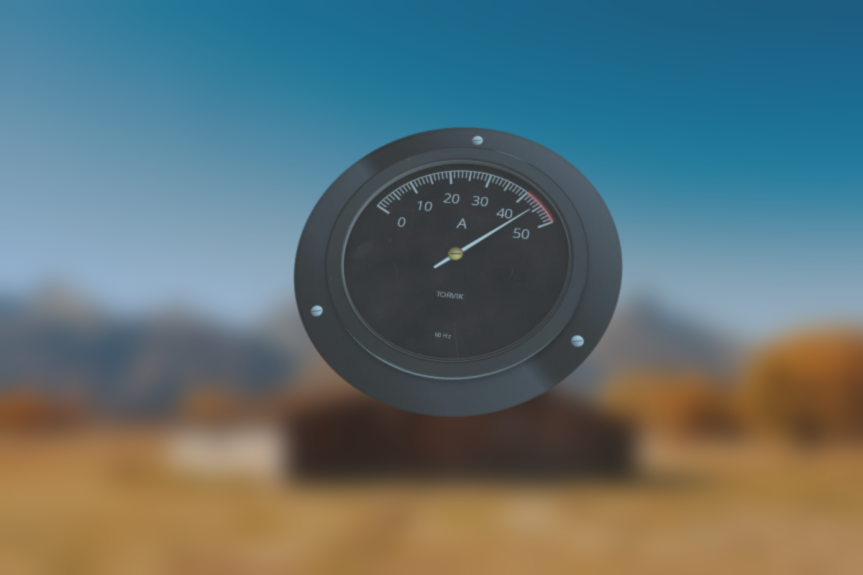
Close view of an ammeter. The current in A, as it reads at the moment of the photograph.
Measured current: 45 A
